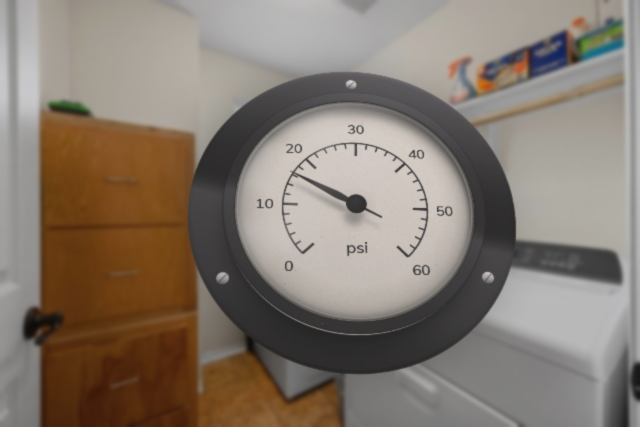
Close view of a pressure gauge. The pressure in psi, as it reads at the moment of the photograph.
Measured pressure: 16 psi
